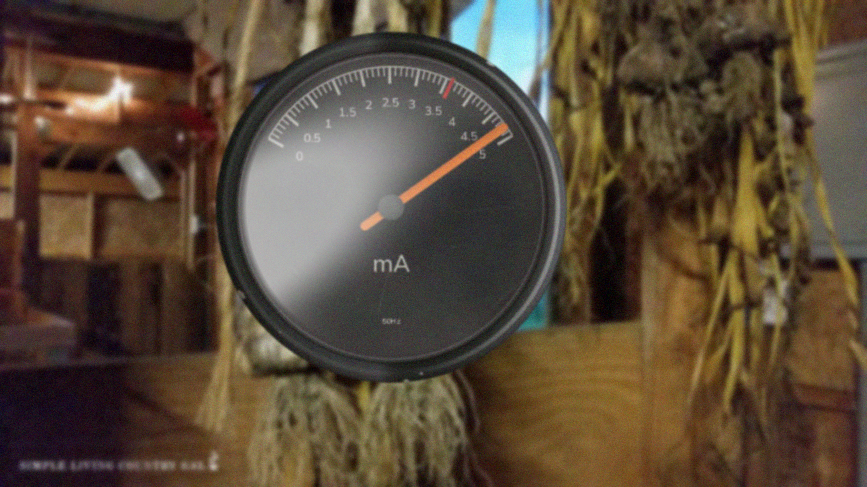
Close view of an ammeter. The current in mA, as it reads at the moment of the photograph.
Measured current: 4.8 mA
